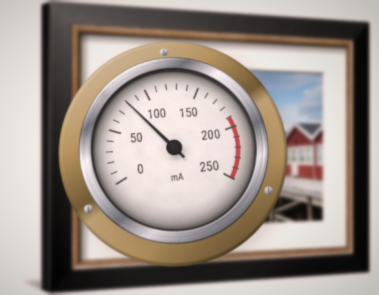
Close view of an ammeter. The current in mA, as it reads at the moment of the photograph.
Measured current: 80 mA
